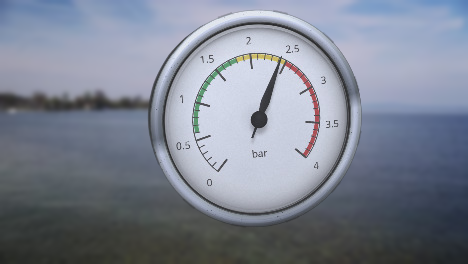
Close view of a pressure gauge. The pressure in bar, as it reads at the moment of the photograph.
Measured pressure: 2.4 bar
